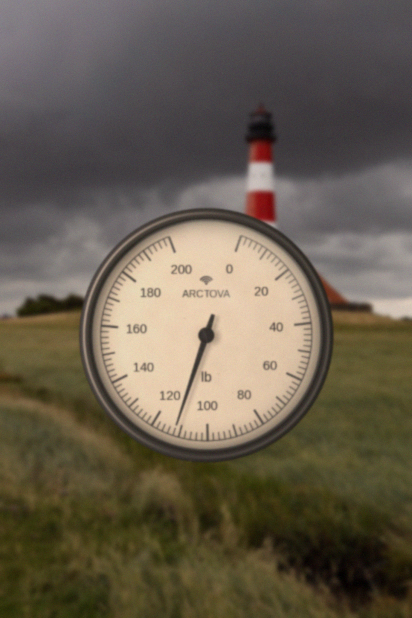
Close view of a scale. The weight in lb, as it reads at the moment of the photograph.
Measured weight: 112 lb
